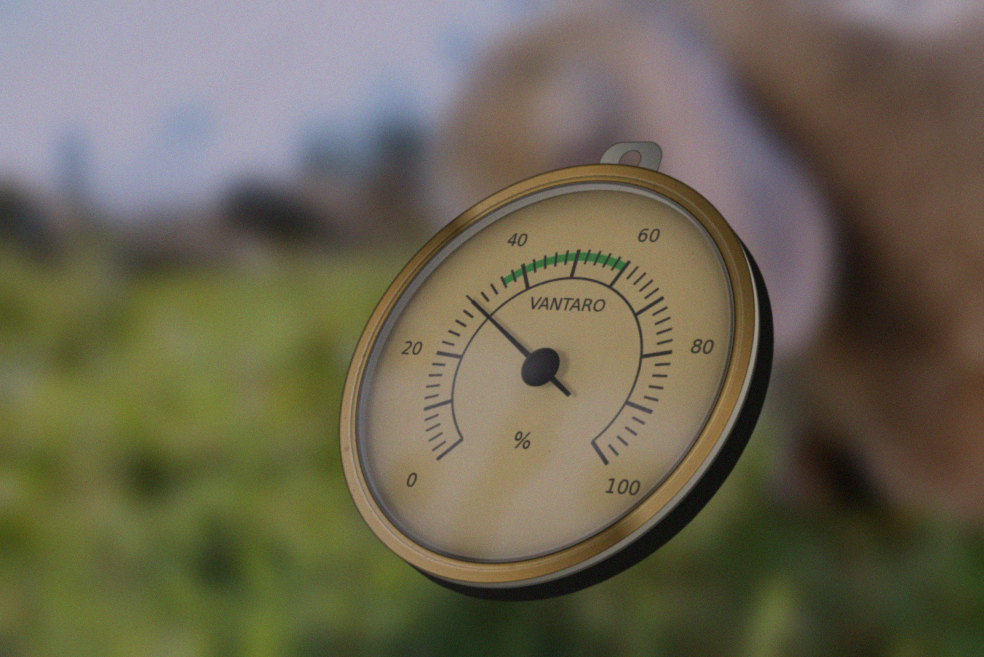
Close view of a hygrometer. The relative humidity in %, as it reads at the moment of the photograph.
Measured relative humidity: 30 %
